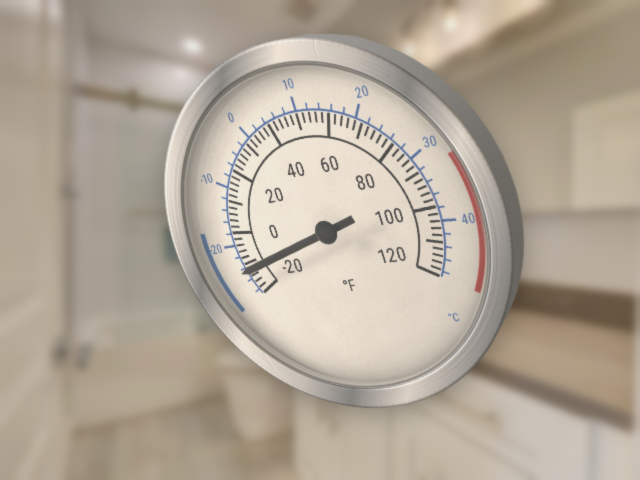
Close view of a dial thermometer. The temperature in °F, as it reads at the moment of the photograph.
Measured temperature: -12 °F
